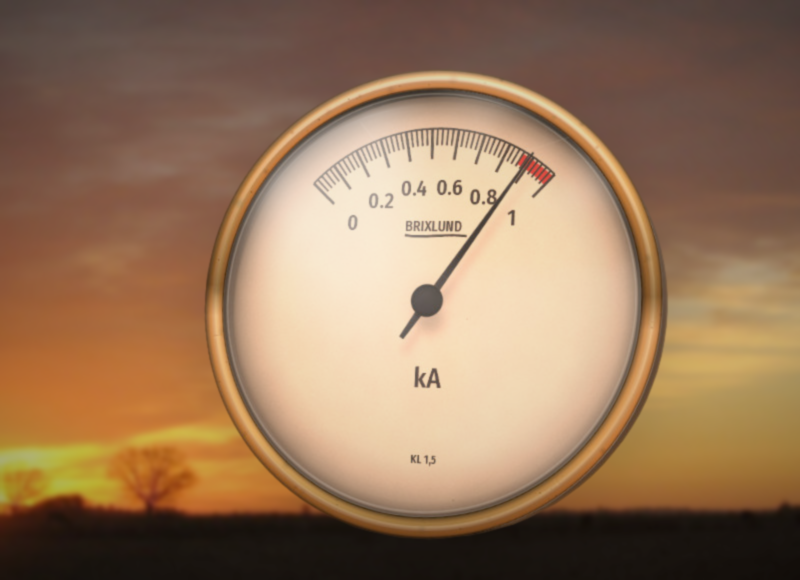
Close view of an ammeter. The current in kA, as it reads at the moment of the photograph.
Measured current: 0.9 kA
